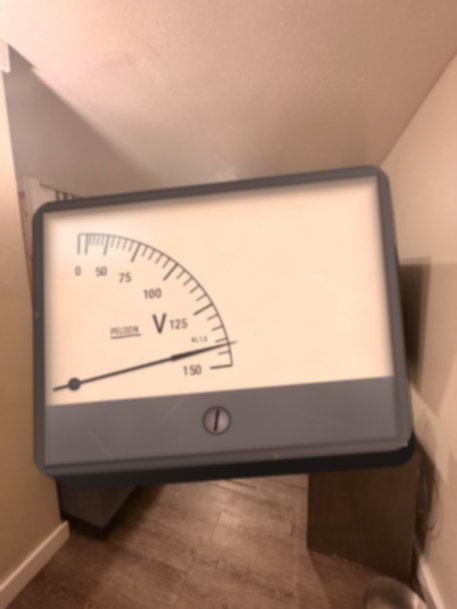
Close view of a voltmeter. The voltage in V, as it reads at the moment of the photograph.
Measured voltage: 142.5 V
